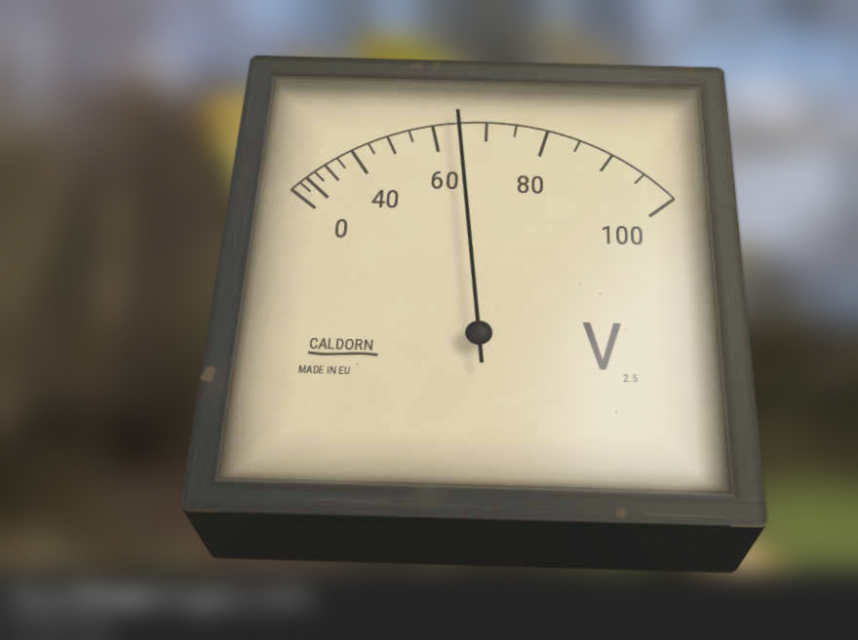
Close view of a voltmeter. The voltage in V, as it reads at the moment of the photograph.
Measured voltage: 65 V
